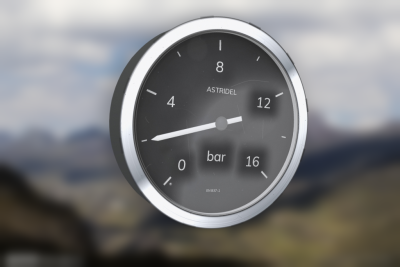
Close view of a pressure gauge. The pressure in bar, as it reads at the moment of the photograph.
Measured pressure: 2 bar
